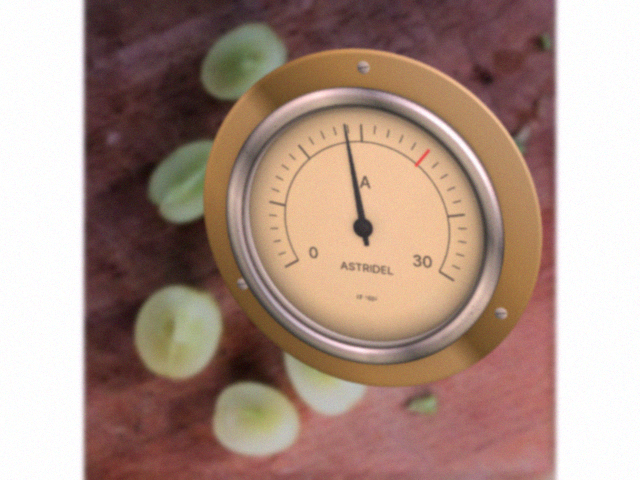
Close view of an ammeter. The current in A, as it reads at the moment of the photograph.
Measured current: 14 A
